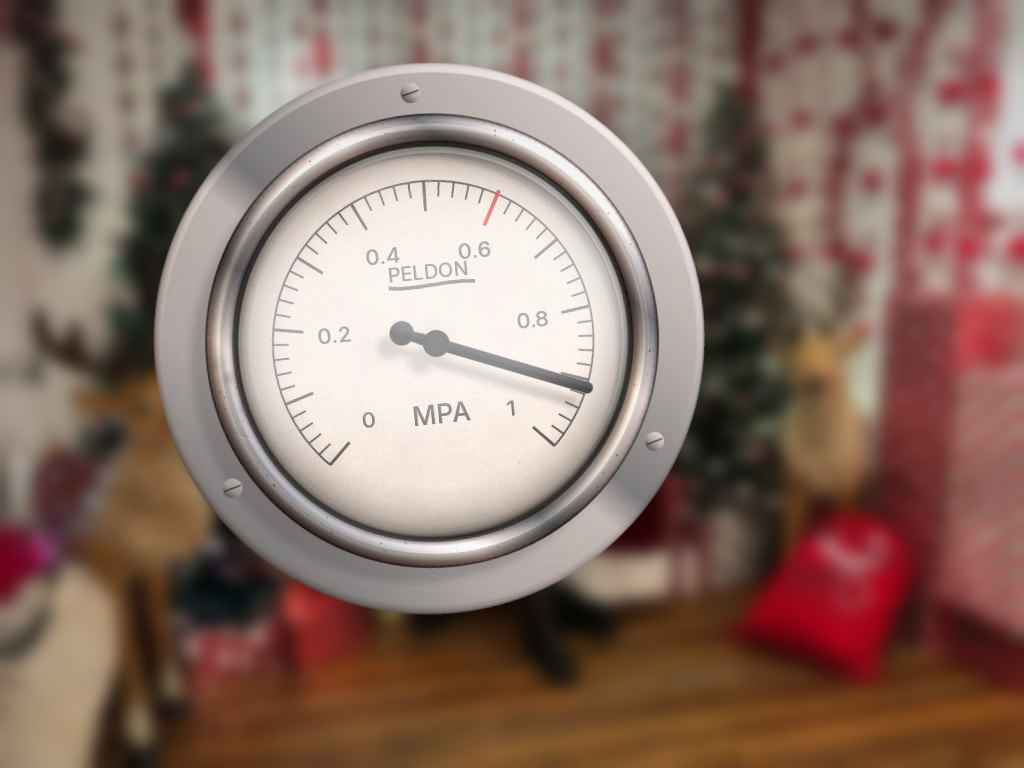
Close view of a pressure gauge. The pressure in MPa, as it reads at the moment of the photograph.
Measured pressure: 0.91 MPa
